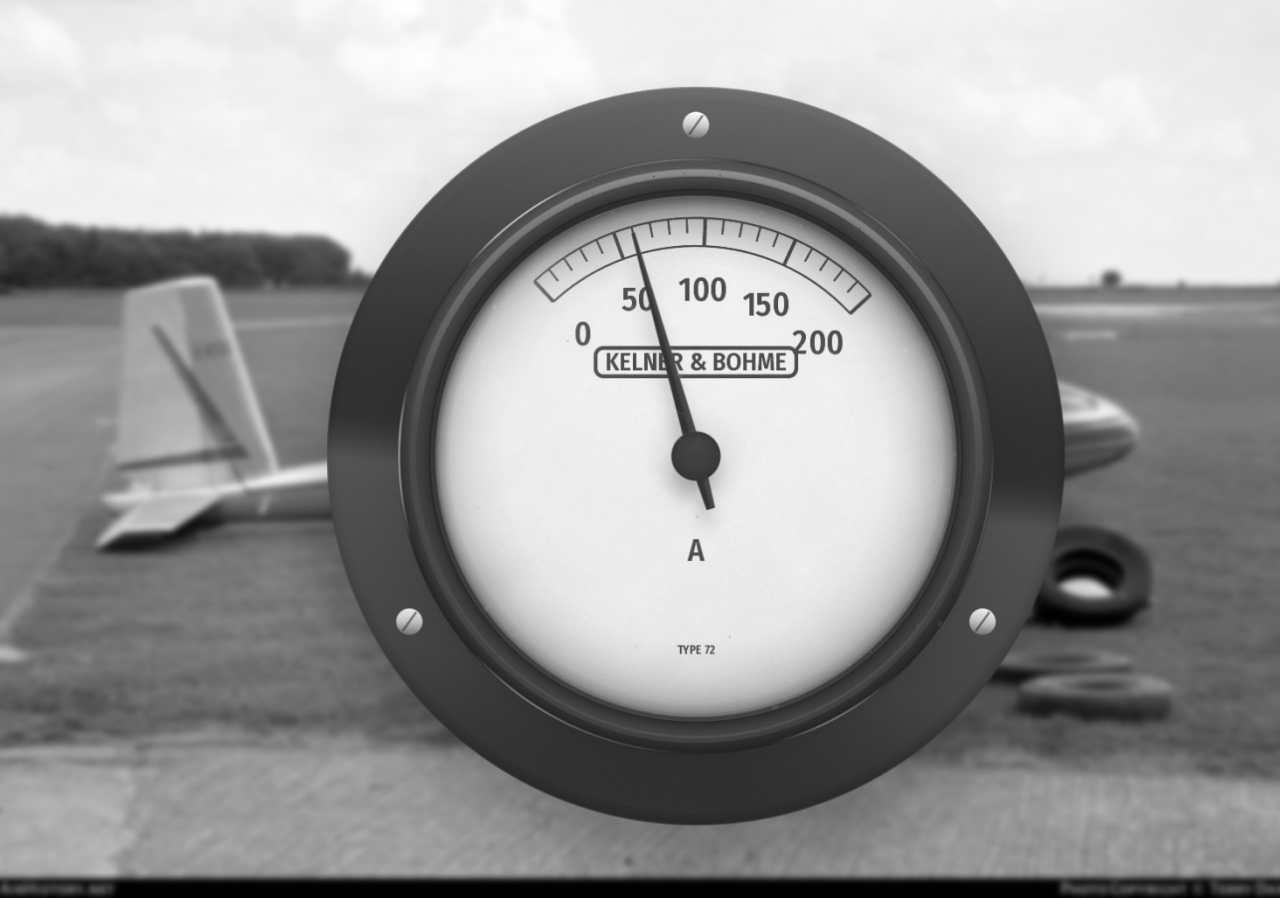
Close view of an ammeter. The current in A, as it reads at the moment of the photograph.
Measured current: 60 A
